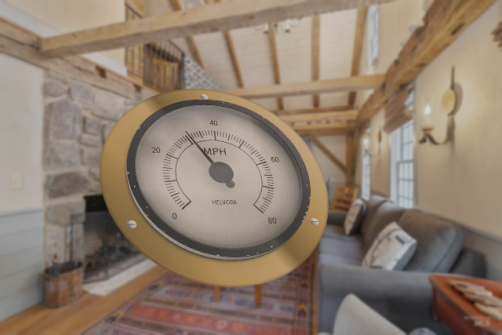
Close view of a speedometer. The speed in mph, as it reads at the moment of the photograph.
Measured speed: 30 mph
